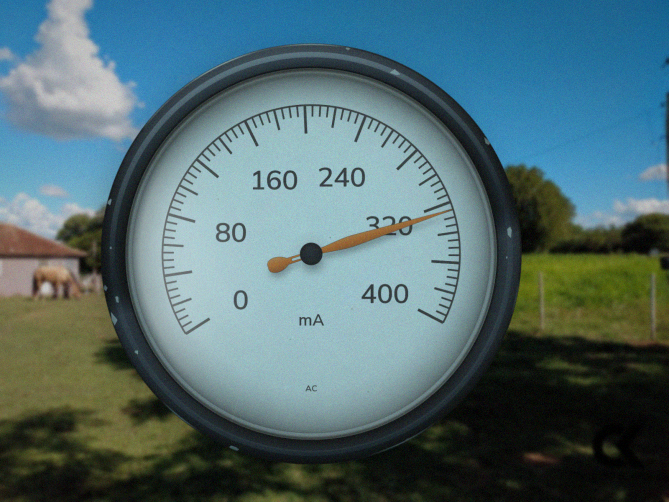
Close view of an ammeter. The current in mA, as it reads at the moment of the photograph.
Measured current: 325 mA
